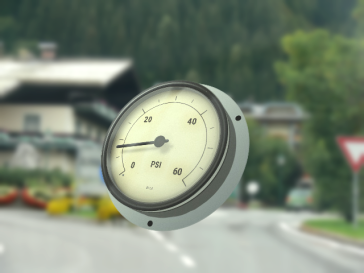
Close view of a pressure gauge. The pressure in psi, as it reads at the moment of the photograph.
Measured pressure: 7.5 psi
